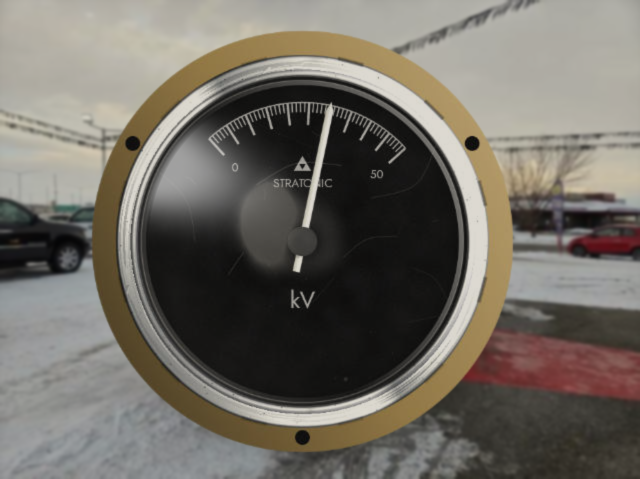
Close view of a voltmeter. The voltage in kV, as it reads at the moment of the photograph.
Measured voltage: 30 kV
